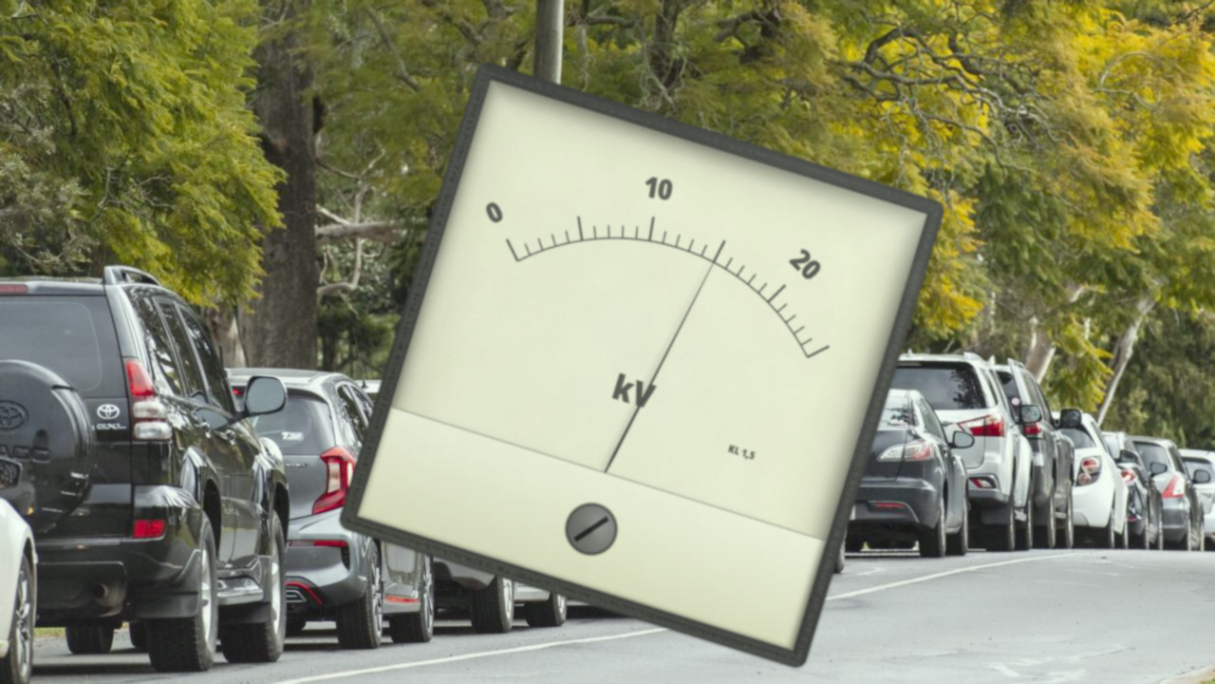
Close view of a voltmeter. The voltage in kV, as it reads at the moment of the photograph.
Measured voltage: 15 kV
